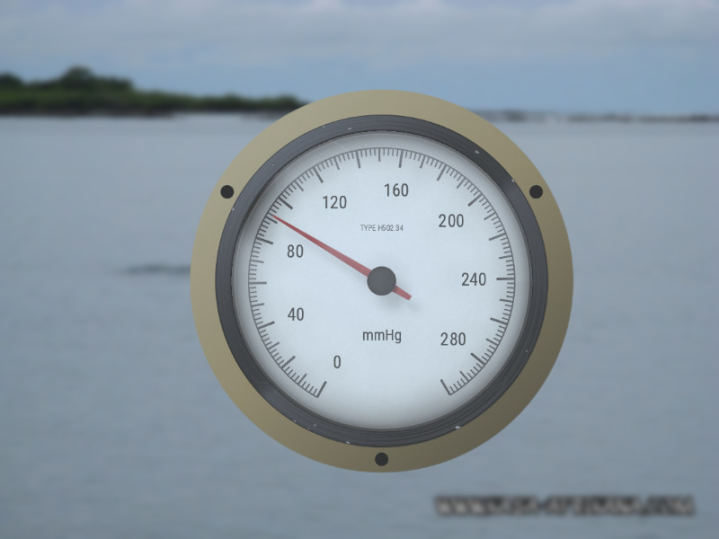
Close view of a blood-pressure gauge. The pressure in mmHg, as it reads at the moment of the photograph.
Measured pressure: 92 mmHg
